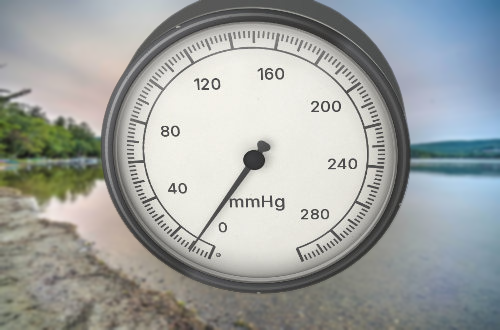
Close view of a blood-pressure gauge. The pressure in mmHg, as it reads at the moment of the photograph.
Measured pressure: 10 mmHg
